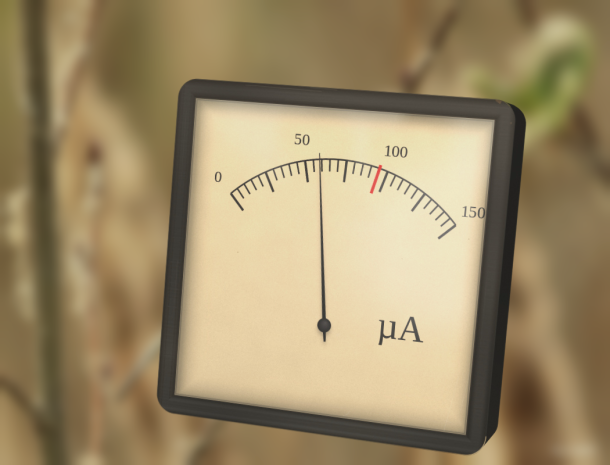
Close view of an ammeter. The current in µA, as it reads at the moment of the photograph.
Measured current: 60 µA
